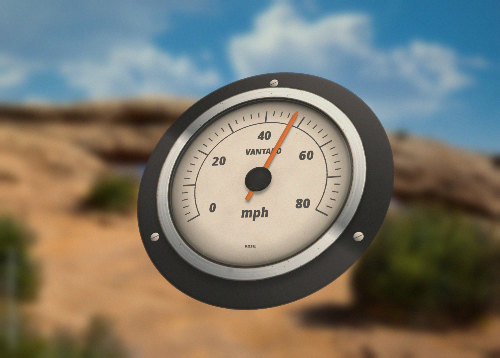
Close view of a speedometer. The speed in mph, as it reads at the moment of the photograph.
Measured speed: 48 mph
